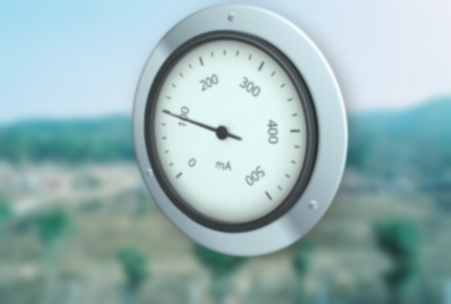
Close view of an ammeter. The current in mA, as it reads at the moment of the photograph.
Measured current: 100 mA
